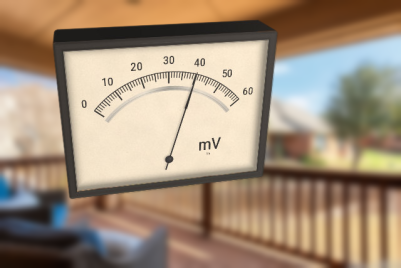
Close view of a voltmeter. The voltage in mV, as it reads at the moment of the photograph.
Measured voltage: 40 mV
